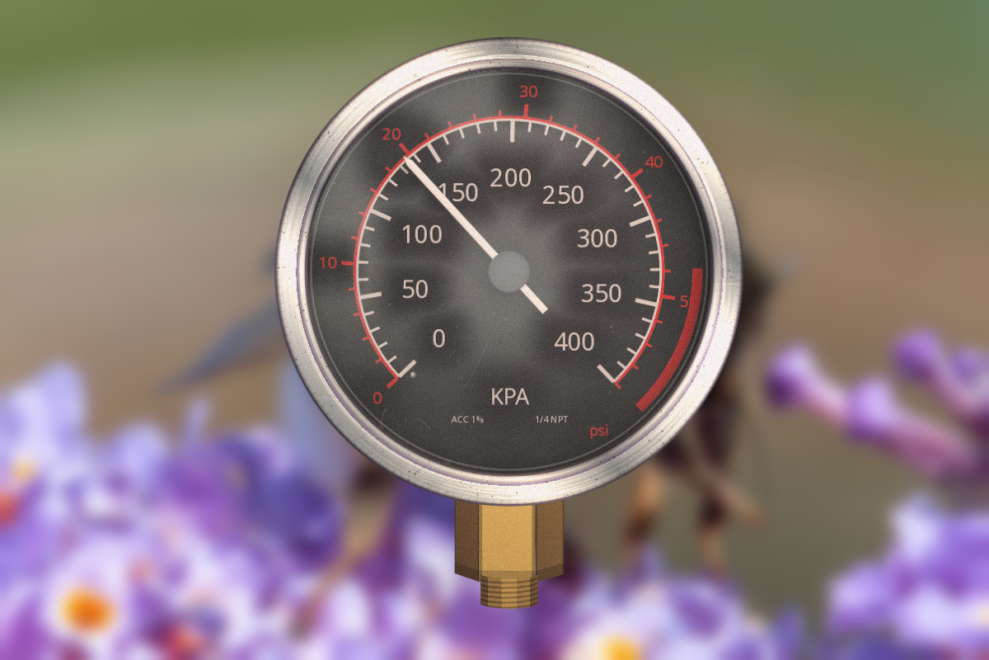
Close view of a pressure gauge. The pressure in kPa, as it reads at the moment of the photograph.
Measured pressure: 135 kPa
